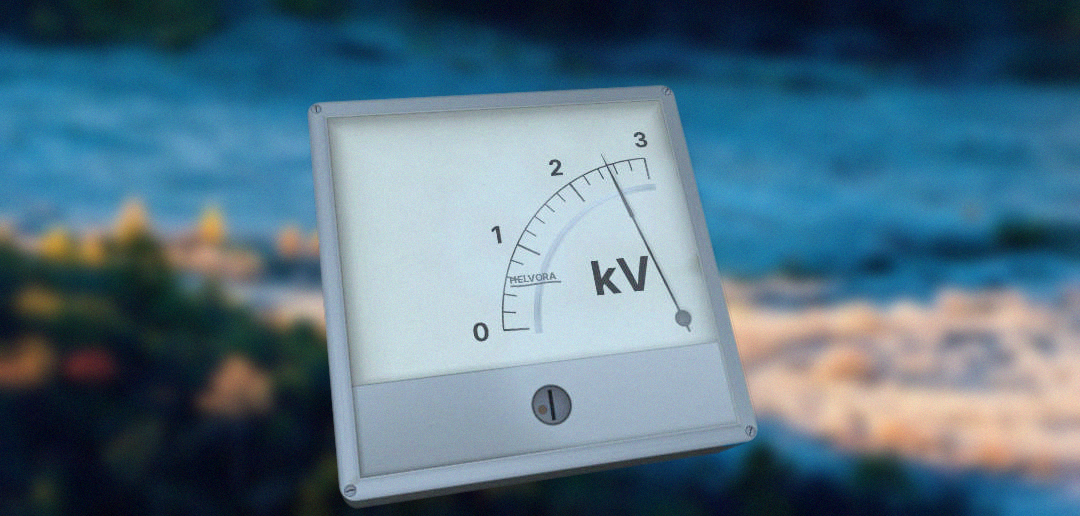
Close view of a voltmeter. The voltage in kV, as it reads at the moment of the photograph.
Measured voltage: 2.5 kV
